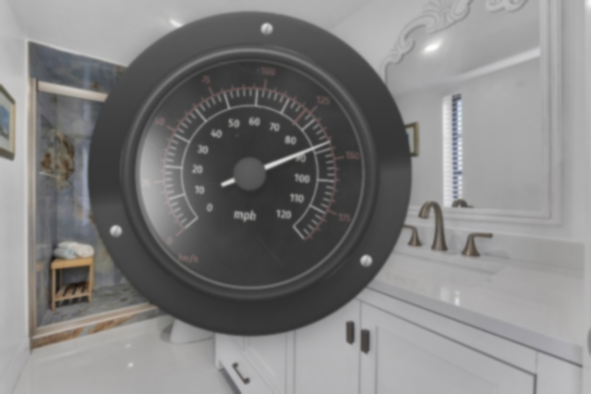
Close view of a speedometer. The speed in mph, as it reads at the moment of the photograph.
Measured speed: 88 mph
